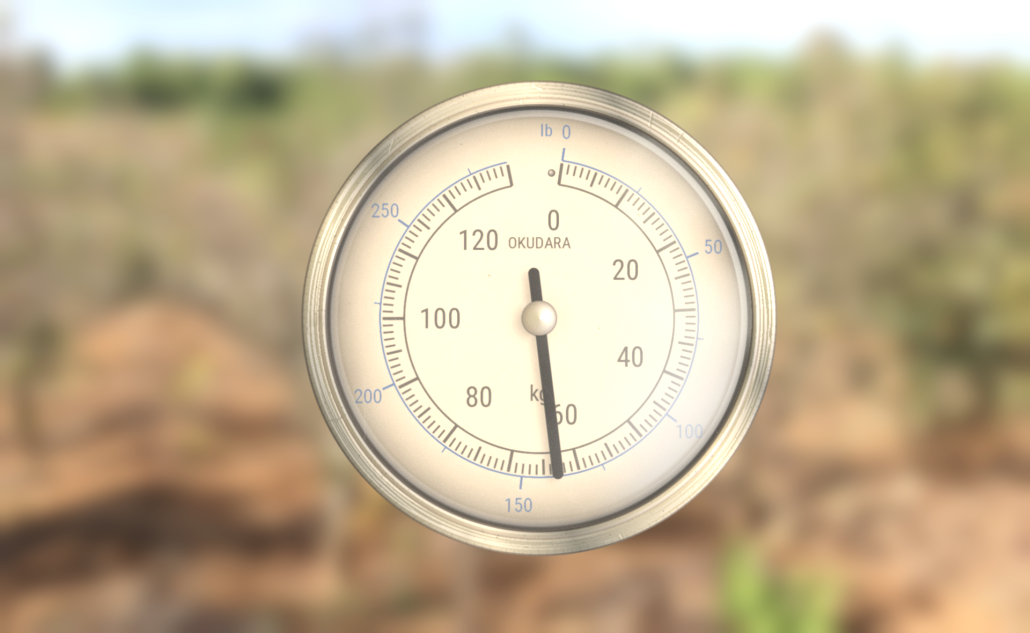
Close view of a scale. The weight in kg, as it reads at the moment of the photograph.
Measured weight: 63 kg
